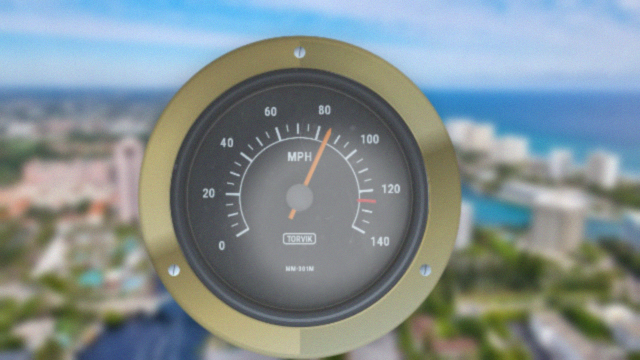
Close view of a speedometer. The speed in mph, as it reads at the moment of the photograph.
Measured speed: 85 mph
